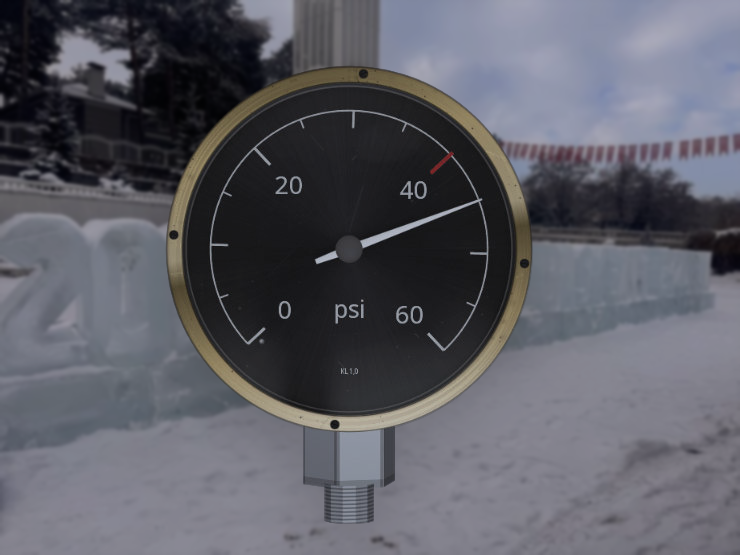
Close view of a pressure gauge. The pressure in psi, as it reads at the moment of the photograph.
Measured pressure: 45 psi
